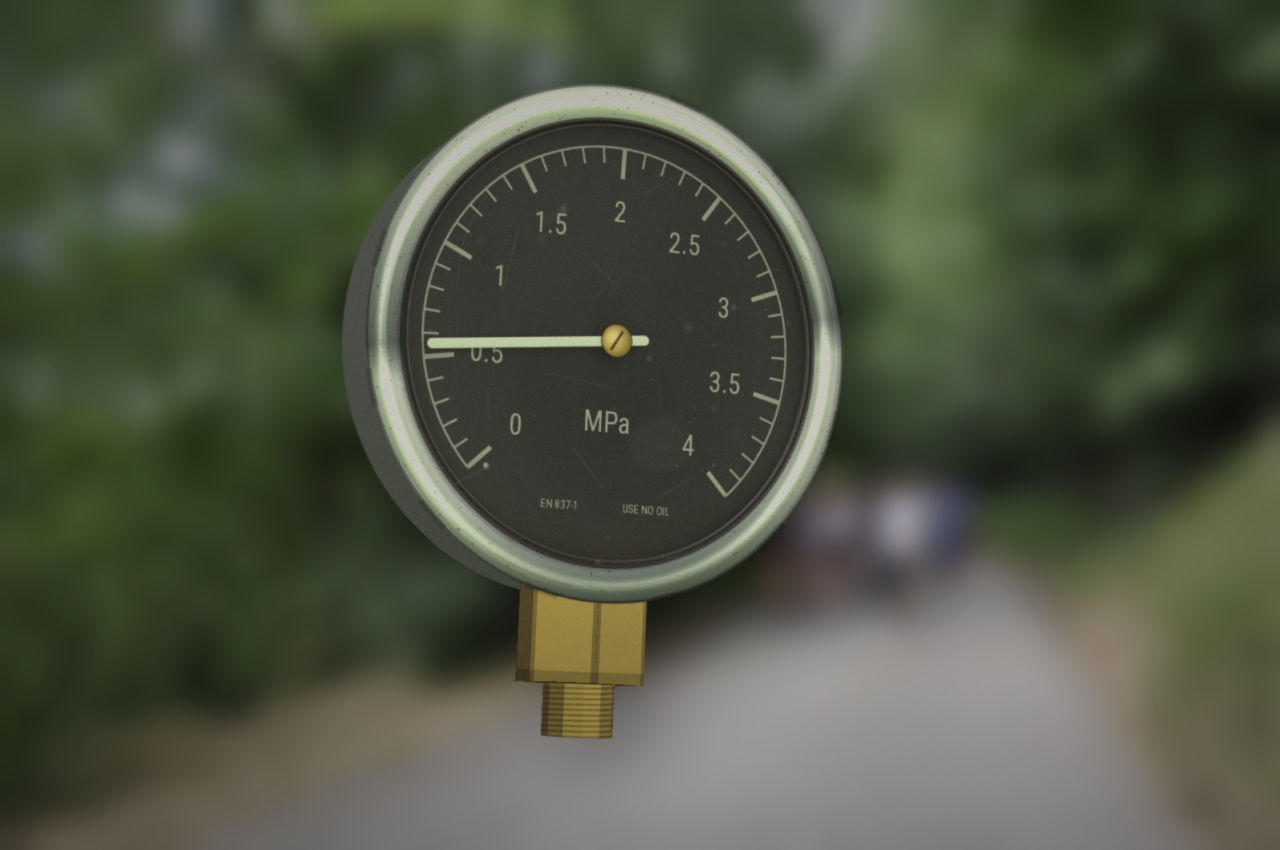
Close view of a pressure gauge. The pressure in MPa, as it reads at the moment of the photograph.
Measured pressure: 0.55 MPa
